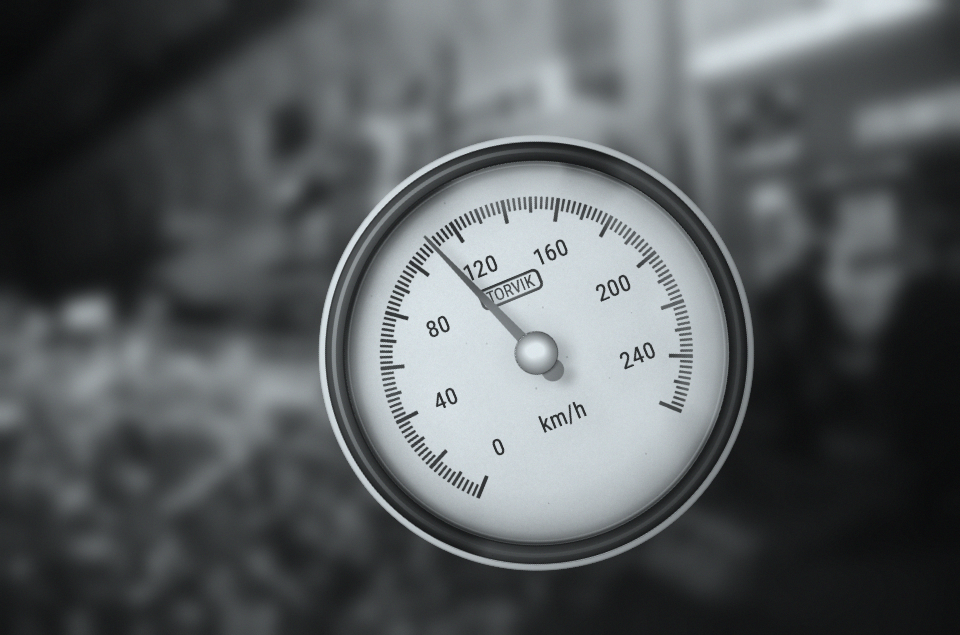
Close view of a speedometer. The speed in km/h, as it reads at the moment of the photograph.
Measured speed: 110 km/h
